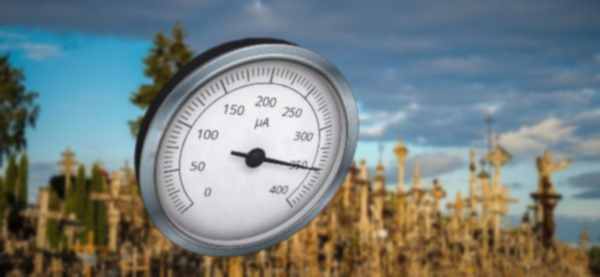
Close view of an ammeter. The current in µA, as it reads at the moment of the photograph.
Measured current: 350 µA
